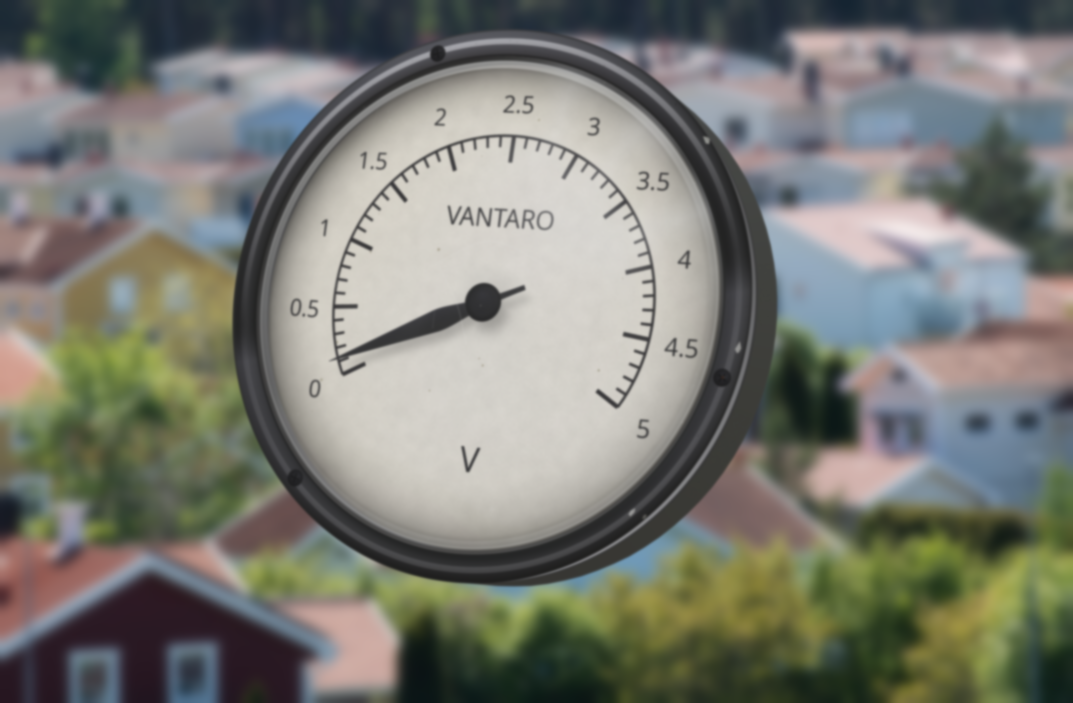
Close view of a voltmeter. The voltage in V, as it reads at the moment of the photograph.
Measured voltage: 0.1 V
